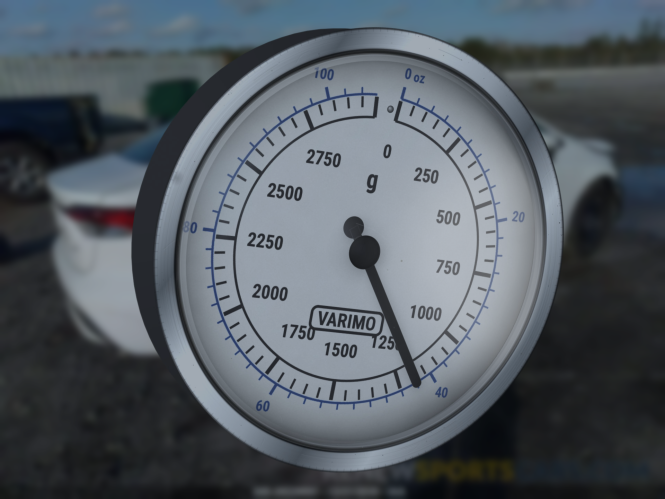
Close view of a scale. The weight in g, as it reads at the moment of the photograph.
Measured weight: 1200 g
